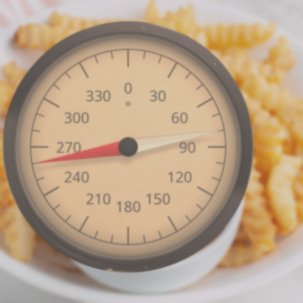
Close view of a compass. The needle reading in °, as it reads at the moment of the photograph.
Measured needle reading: 260 °
